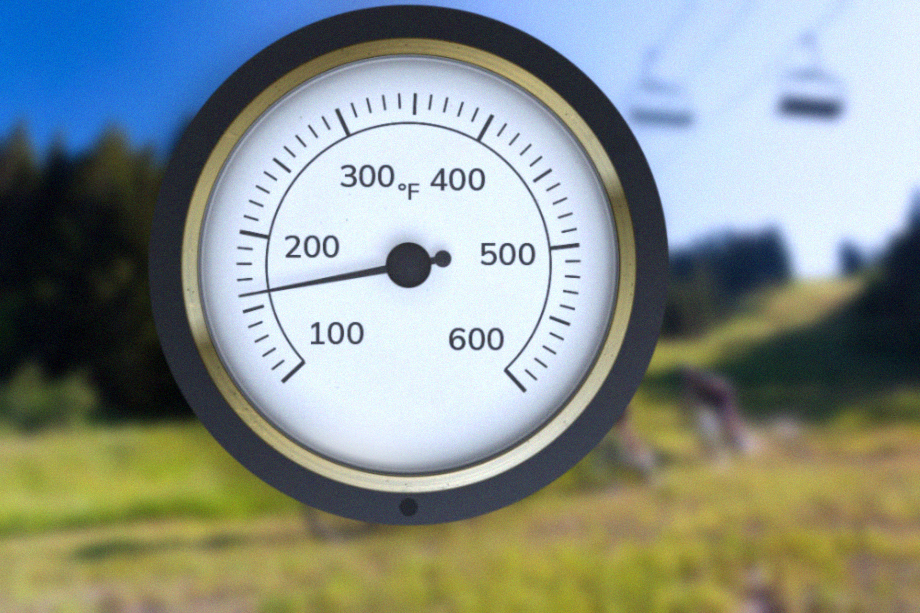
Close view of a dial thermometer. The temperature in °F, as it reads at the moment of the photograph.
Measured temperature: 160 °F
